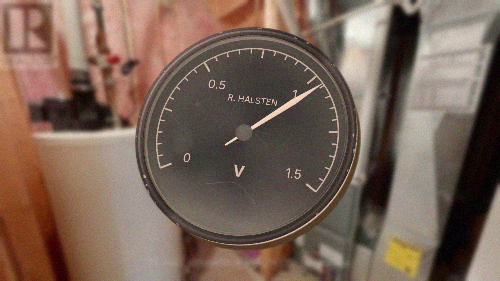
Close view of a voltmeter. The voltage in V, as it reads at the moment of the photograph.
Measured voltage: 1.05 V
